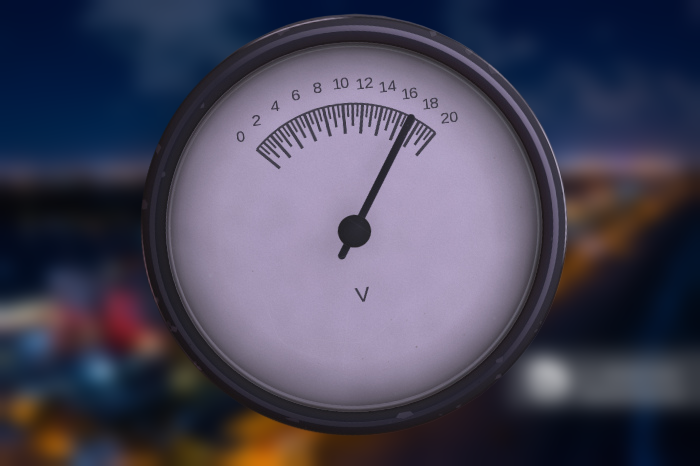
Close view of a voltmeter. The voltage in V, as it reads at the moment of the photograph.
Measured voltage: 17 V
